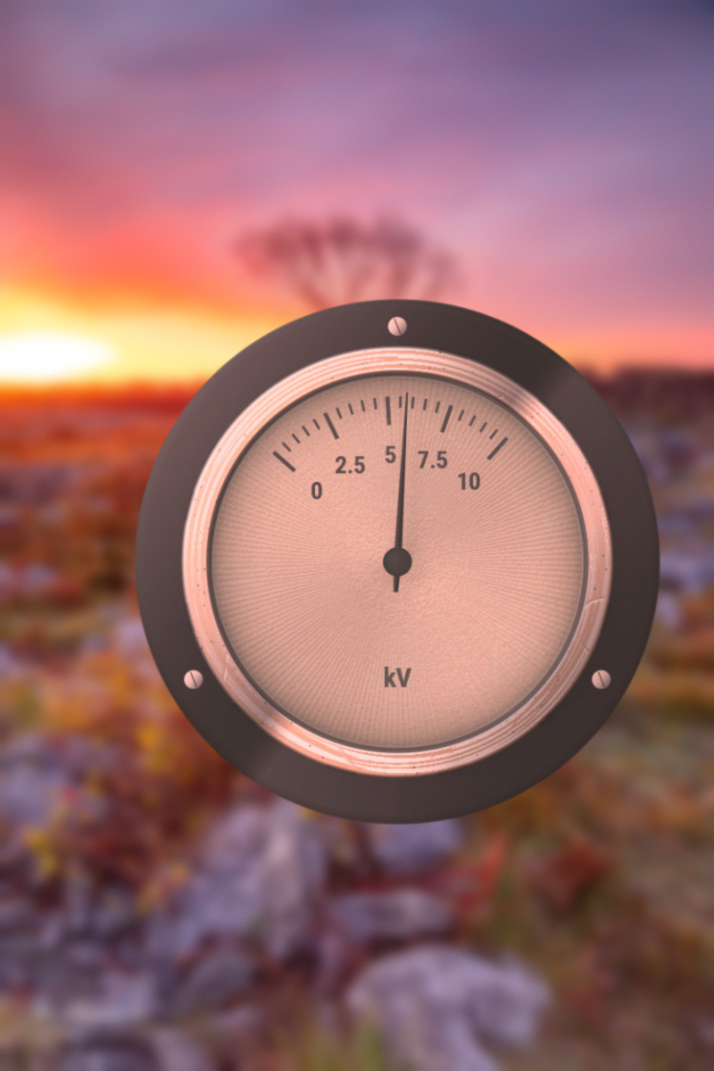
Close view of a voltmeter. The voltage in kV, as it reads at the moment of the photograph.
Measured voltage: 5.75 kV
